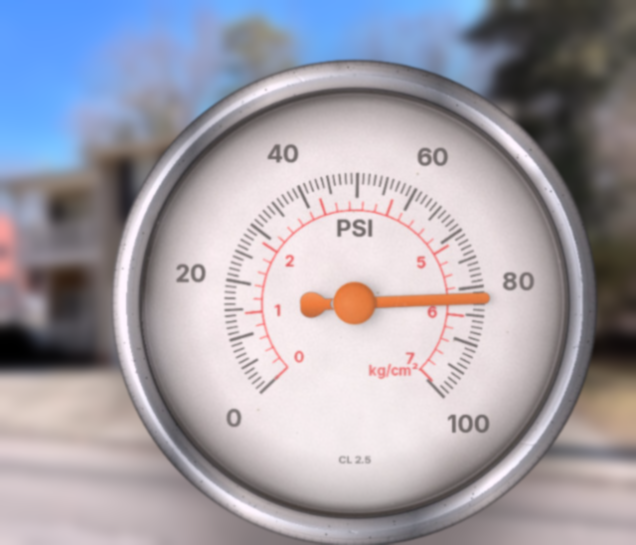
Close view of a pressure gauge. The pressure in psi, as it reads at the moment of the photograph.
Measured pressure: 82 psi
